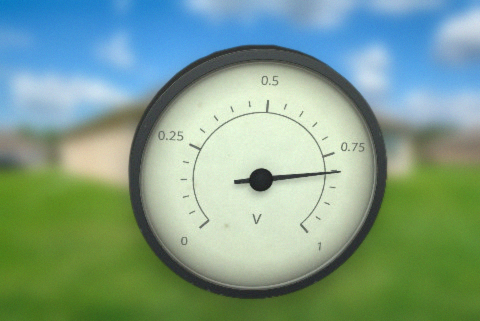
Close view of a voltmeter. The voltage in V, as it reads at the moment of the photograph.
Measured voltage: 0.8 V
